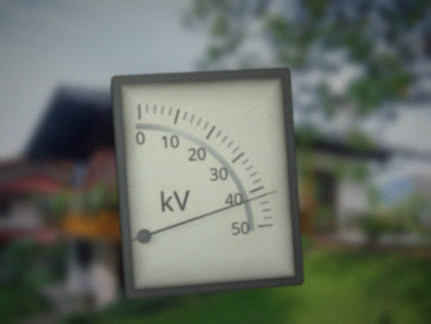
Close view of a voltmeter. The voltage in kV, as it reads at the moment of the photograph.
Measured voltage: 42 kV
